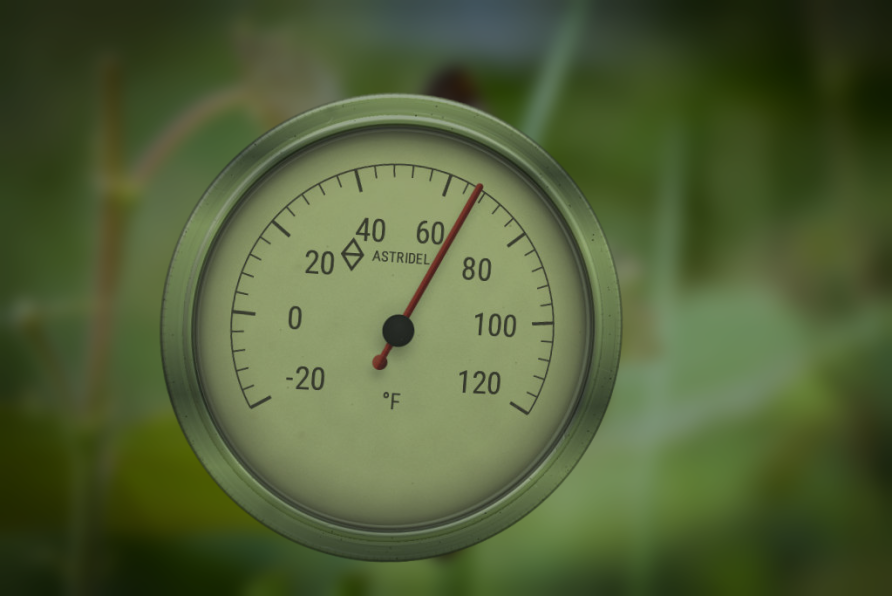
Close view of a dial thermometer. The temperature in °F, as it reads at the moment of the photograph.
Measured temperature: 66 °F
